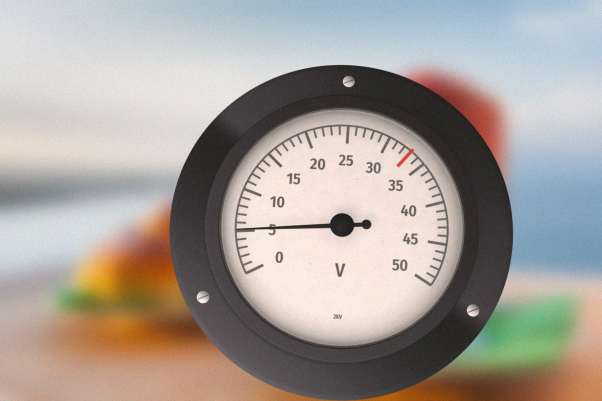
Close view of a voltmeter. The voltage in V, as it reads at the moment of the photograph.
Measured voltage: 5 V
